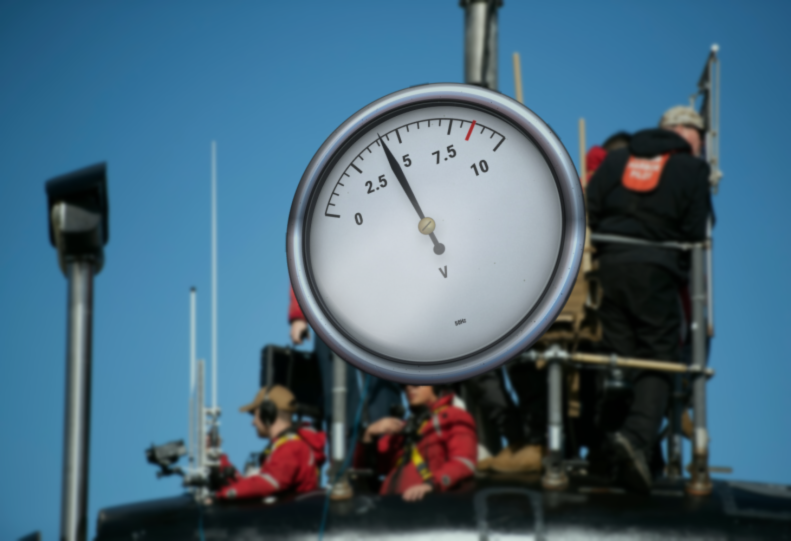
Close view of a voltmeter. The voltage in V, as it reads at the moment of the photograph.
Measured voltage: 4.25 V
